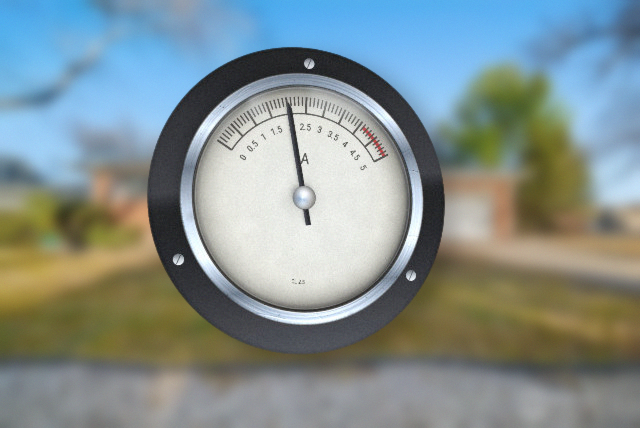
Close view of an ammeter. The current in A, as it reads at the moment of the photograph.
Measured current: 2 A
